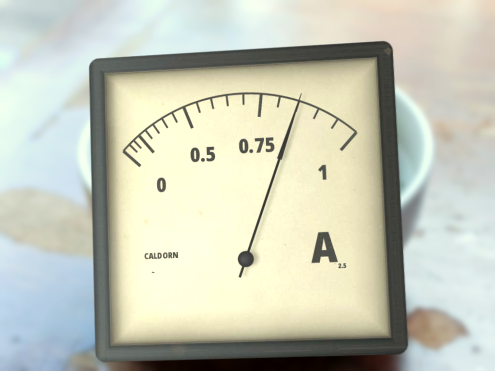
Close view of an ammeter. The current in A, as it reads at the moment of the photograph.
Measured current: 0.85 A
